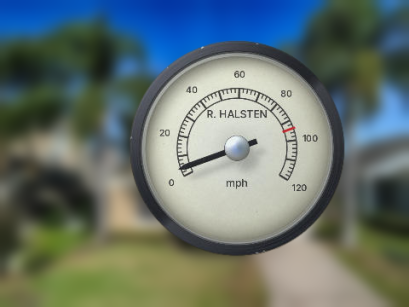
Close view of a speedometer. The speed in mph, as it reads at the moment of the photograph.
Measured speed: 4 mph
